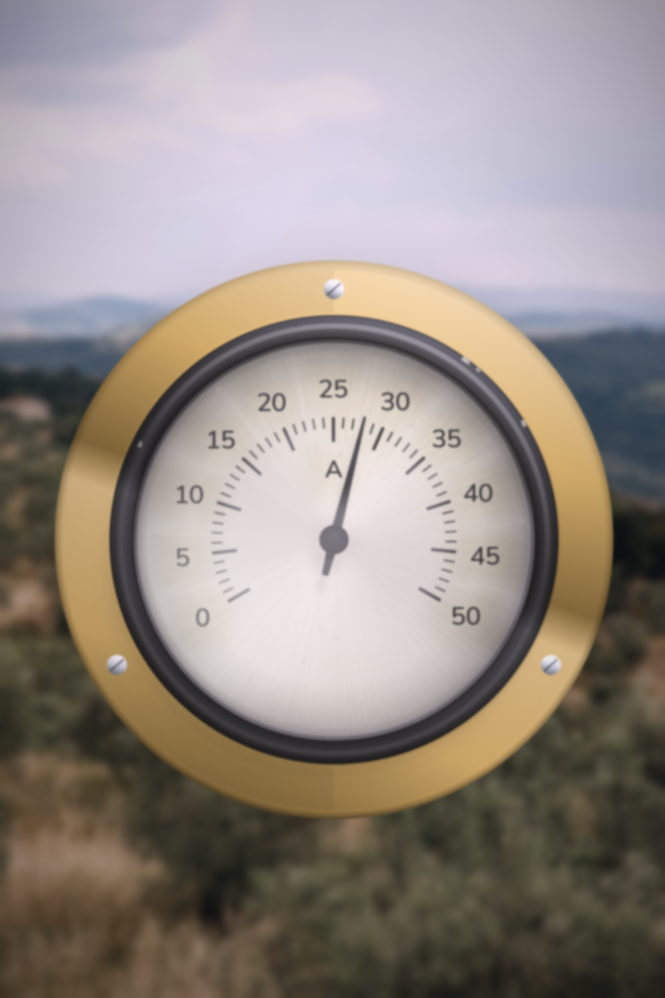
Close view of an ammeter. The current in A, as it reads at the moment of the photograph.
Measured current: 28 A
